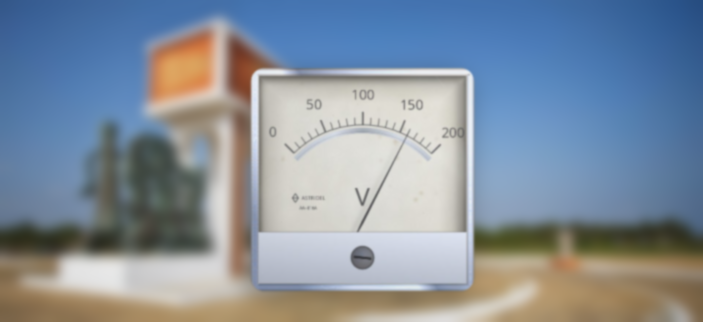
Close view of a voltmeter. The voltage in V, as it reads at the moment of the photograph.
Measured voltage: 160 V
